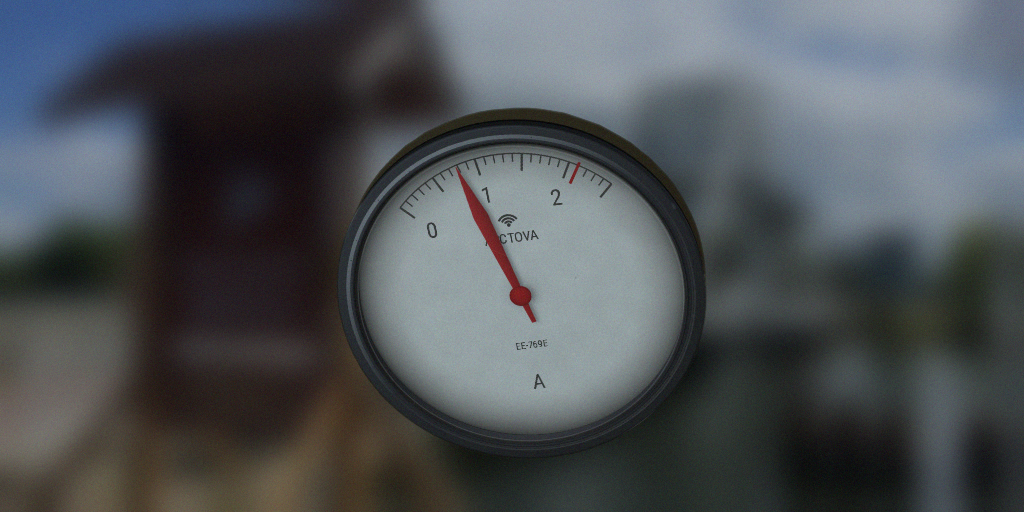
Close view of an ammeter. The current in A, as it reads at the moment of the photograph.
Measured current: 0.8 A
